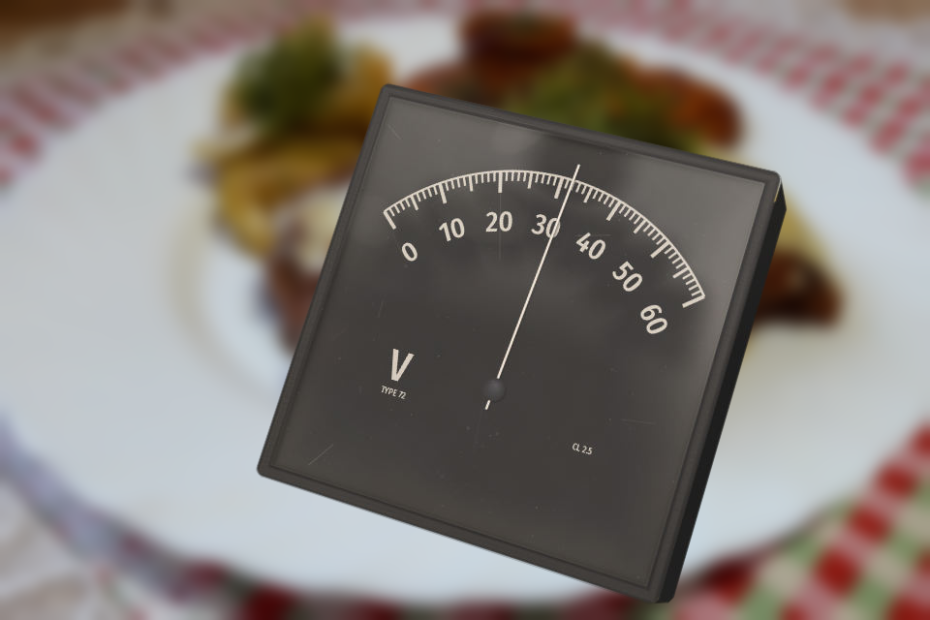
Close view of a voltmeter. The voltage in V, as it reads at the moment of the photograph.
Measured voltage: 32 V
